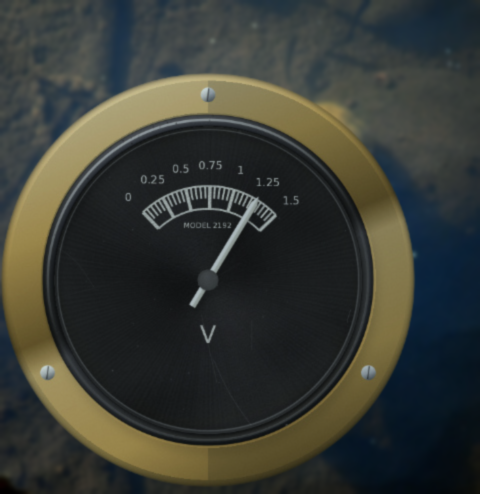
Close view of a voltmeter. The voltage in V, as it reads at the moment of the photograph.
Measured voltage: 1.25 V
